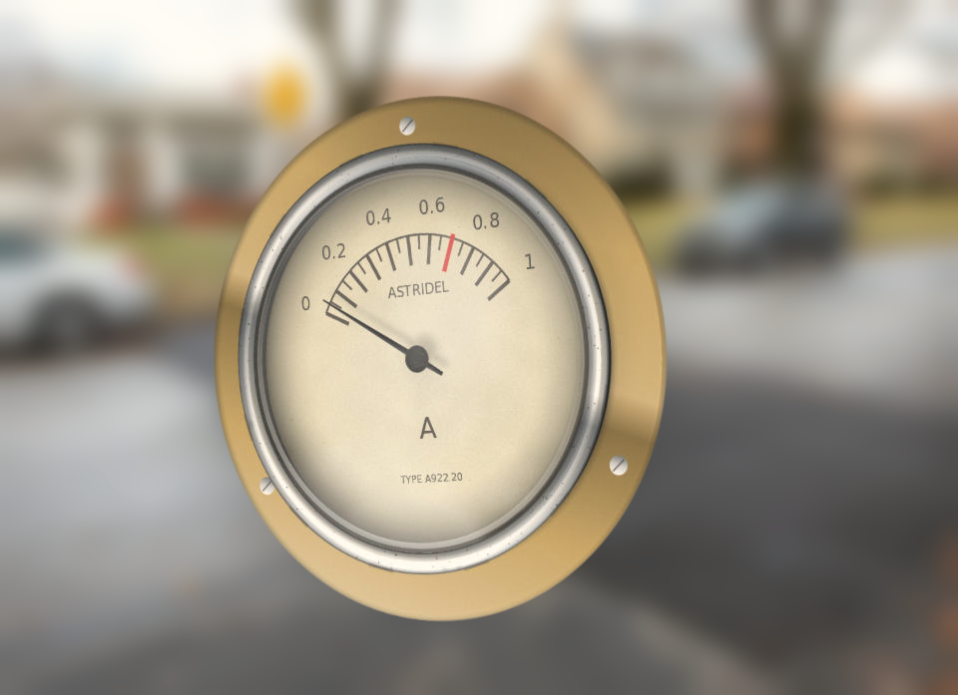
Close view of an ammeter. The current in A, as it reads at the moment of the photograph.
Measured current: 0.05 A
